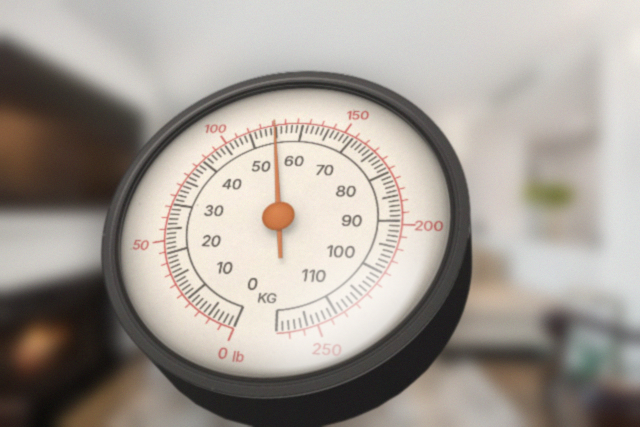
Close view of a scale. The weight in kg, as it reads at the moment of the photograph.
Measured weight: 55 kg
